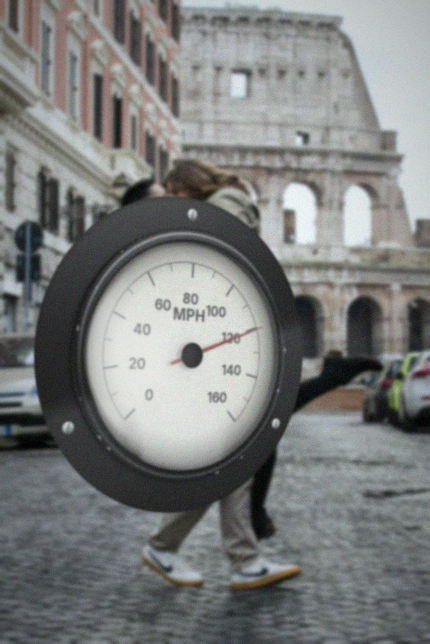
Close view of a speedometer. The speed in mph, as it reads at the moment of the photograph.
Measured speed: 120 mph
